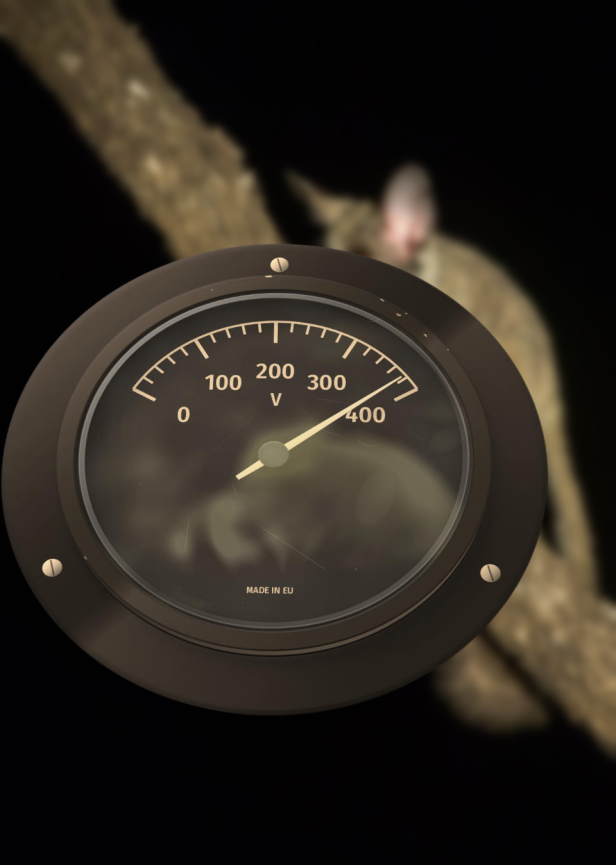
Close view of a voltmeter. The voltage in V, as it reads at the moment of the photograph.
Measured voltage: 380 V
